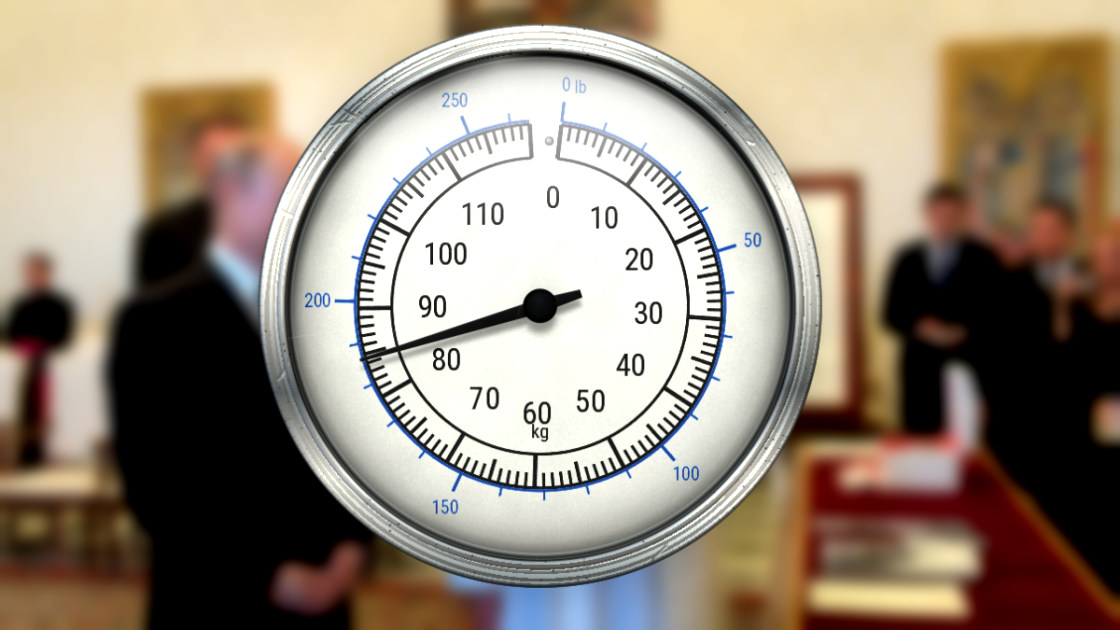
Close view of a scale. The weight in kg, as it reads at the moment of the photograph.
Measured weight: 84.5 kg
